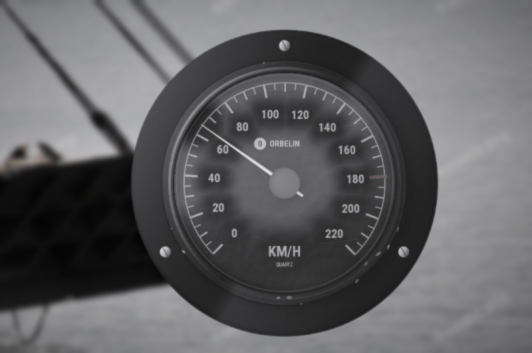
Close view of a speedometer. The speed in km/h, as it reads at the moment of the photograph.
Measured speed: 65 km/h
